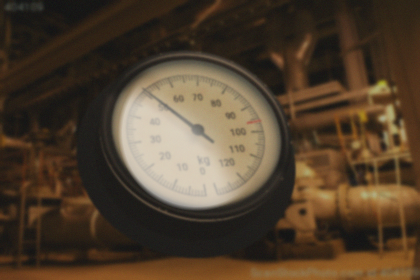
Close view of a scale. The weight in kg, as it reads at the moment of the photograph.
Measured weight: 50 kg
